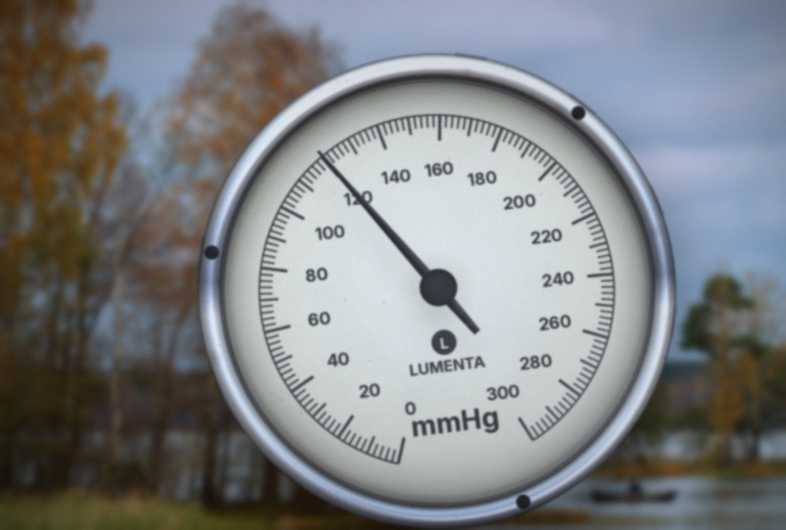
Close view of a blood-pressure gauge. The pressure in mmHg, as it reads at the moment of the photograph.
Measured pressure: 120 mmHg
